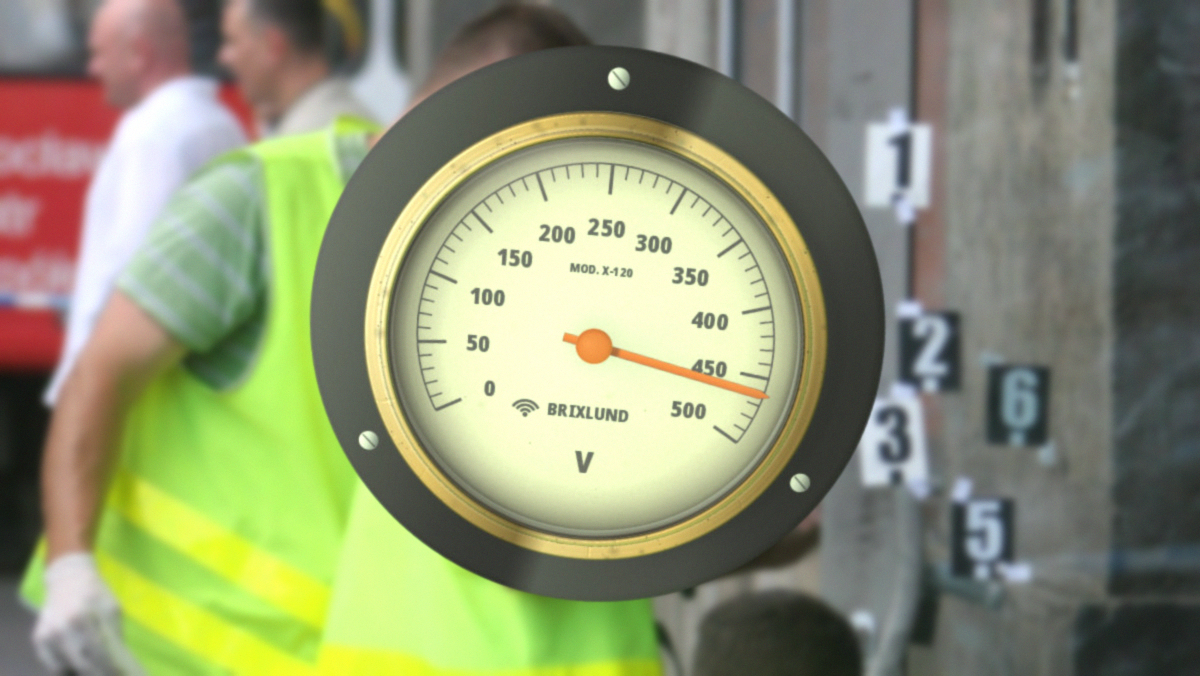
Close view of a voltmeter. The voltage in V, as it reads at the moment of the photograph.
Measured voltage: 460 V
